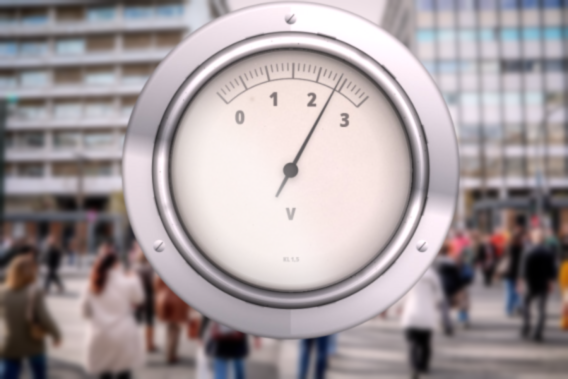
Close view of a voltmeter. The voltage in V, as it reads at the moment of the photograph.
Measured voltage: 2.4 V
